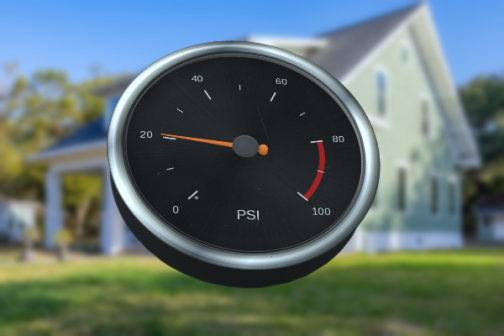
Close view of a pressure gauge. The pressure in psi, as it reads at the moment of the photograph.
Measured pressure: 20 psi
